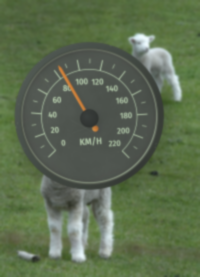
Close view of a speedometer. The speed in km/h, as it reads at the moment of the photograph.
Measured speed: 85 km/h
